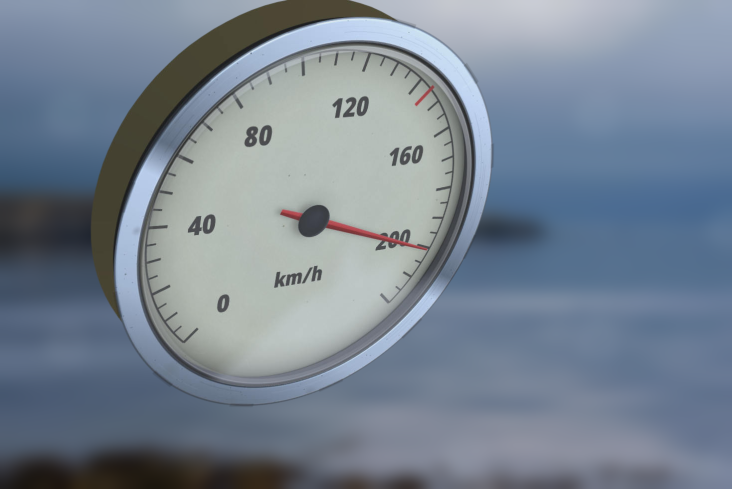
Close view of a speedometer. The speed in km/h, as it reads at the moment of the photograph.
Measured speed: 200 km/h
